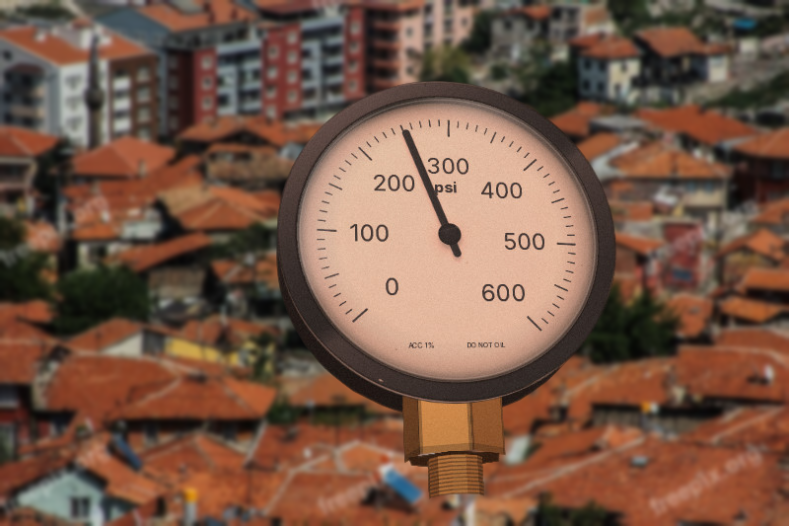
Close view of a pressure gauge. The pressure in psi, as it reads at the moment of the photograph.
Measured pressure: 250 psi
